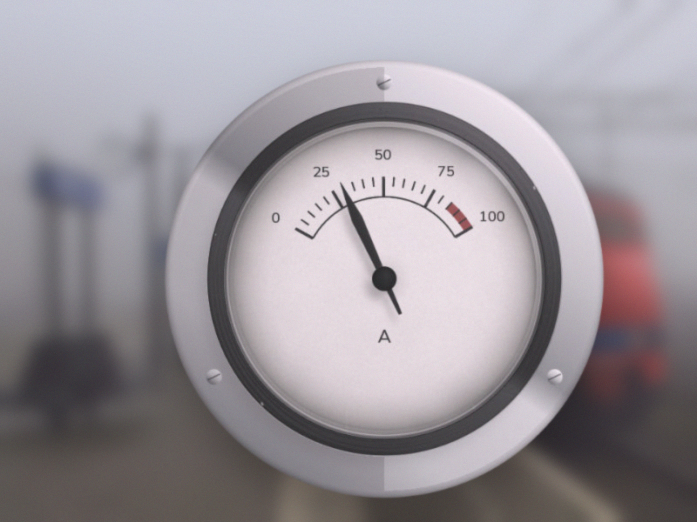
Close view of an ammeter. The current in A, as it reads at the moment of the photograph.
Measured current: 30 A
